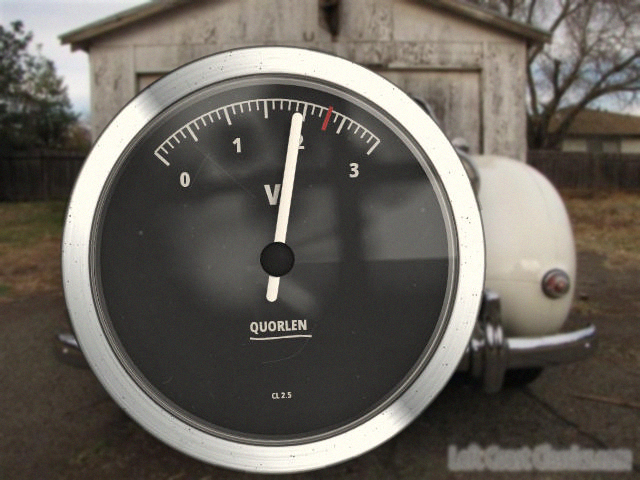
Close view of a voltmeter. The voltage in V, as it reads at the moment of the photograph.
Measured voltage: 1.9 V
